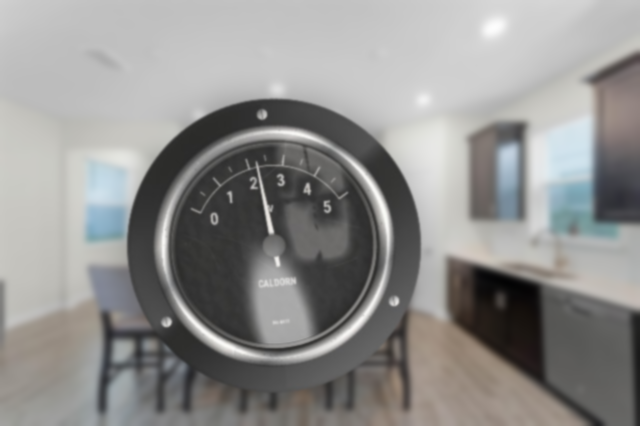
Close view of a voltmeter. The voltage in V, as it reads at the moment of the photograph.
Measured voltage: 2.25 V
